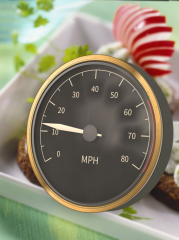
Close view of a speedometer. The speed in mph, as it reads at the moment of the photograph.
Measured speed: 12.5 mph
